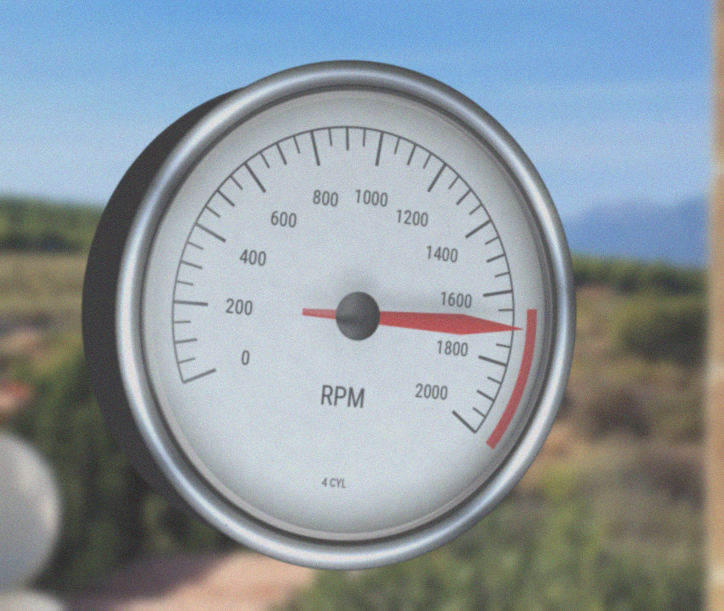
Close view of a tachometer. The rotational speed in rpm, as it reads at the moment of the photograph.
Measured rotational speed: 1700 rpm
